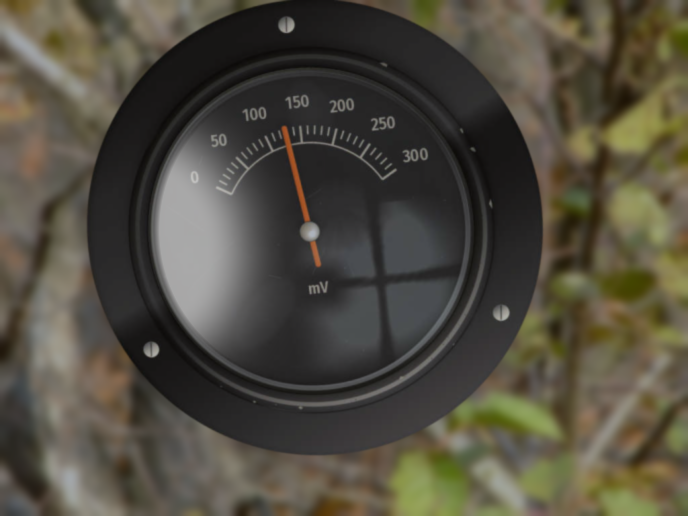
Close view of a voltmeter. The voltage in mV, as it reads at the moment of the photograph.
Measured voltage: 130 mV
